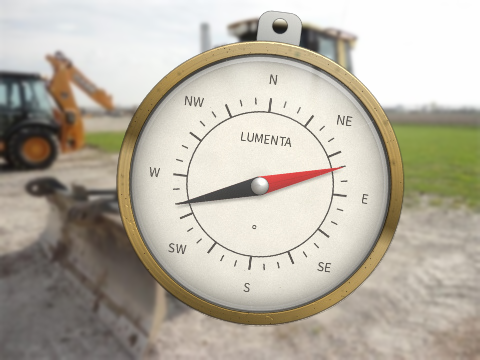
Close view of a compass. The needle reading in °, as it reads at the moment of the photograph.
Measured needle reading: 70 °
